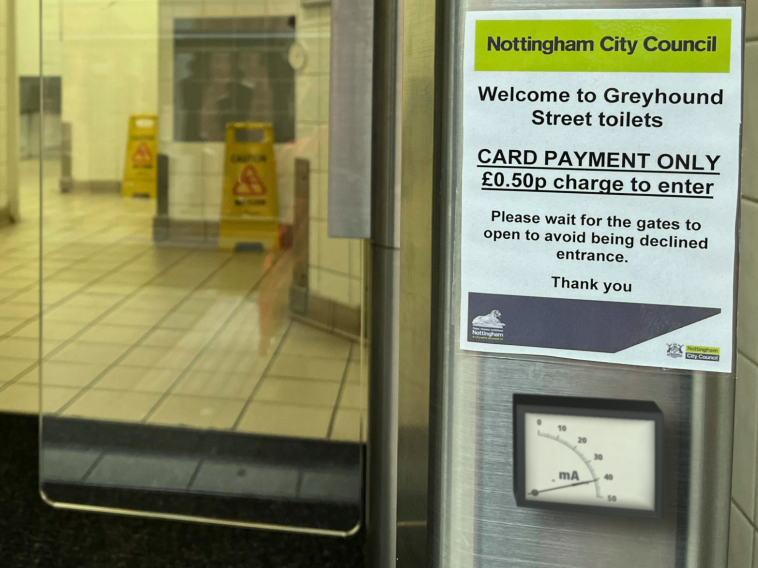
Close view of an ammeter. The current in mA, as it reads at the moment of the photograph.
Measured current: 40 mA
